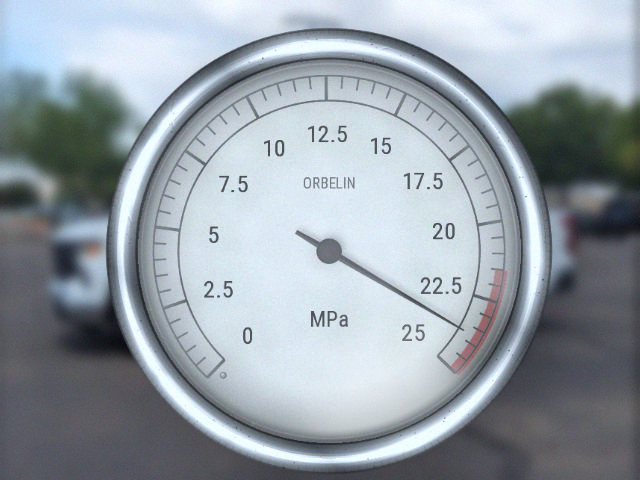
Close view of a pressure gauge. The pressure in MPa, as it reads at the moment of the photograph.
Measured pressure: 23.75 MPa
